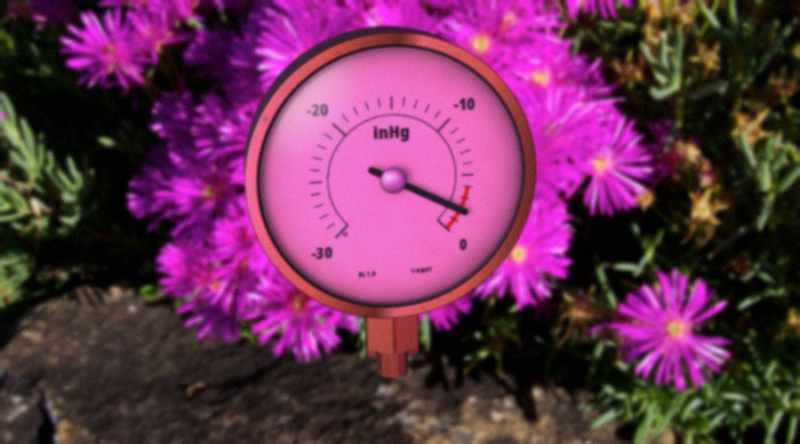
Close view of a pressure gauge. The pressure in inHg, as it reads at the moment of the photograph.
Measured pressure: -2 inHg
